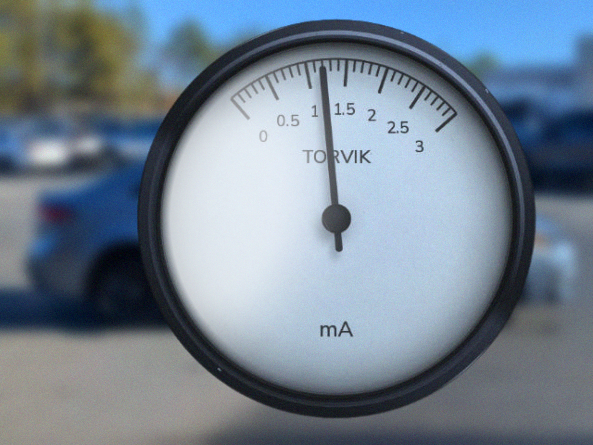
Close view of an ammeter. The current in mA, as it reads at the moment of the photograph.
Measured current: 1.2 mA
